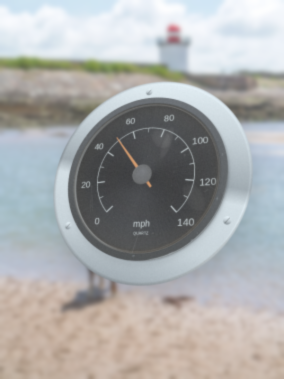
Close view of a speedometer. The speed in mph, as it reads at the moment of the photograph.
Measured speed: 50 mph
